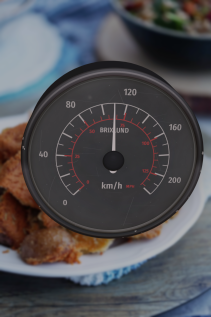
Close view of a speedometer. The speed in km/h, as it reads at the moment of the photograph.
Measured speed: 110 km/h
